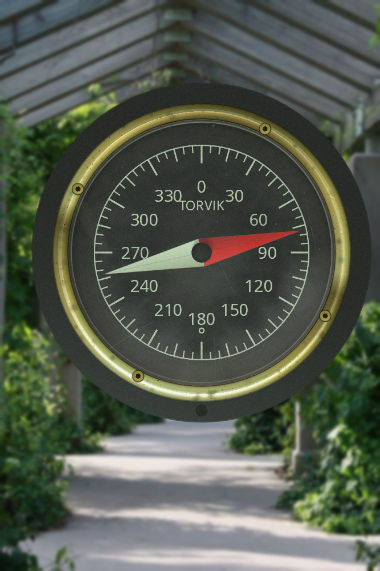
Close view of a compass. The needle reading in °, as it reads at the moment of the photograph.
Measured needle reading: 77.5 °
